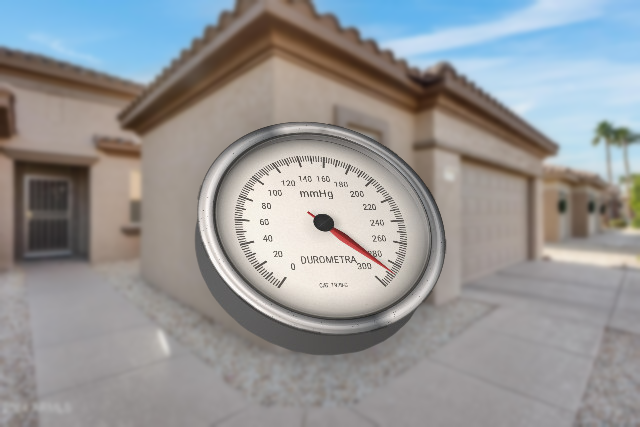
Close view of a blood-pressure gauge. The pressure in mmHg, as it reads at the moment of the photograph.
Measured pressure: 290 mmHg
